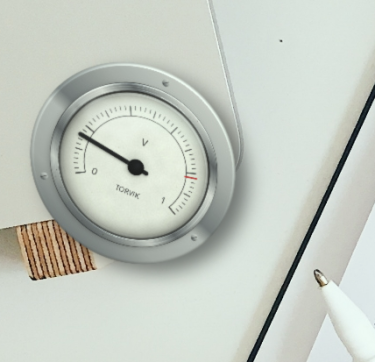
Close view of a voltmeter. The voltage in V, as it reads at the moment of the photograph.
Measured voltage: 0.16 V
